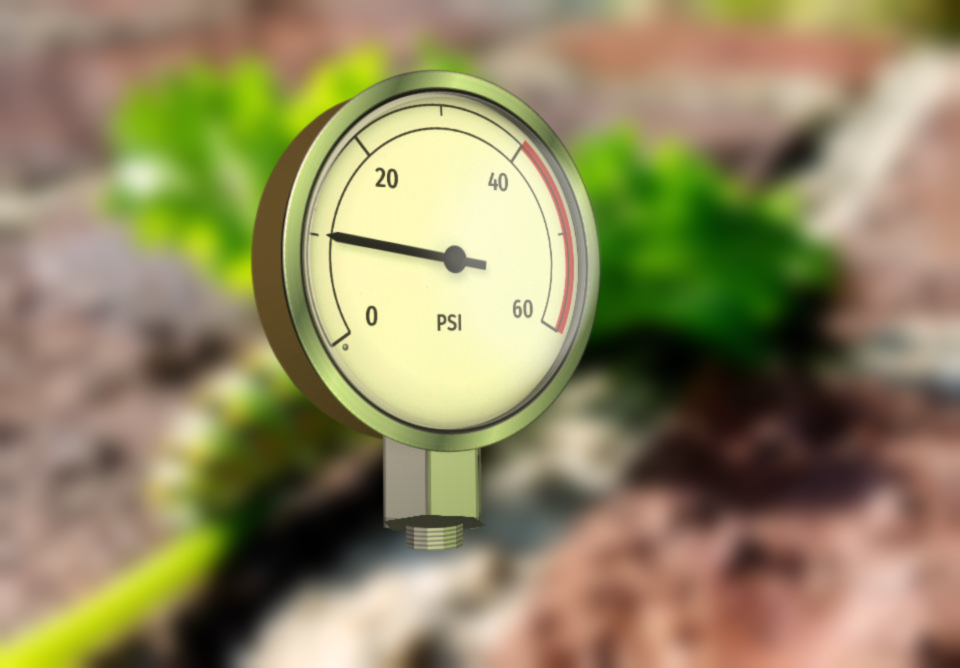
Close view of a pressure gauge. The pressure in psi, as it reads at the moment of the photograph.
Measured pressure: 10 psi
